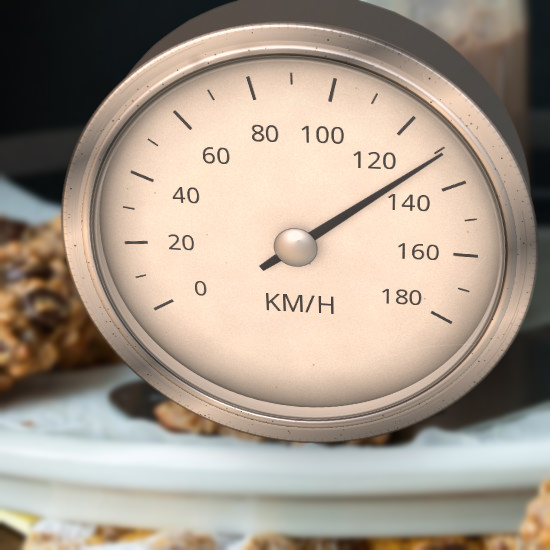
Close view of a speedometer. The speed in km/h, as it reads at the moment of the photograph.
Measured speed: 130 km/h
